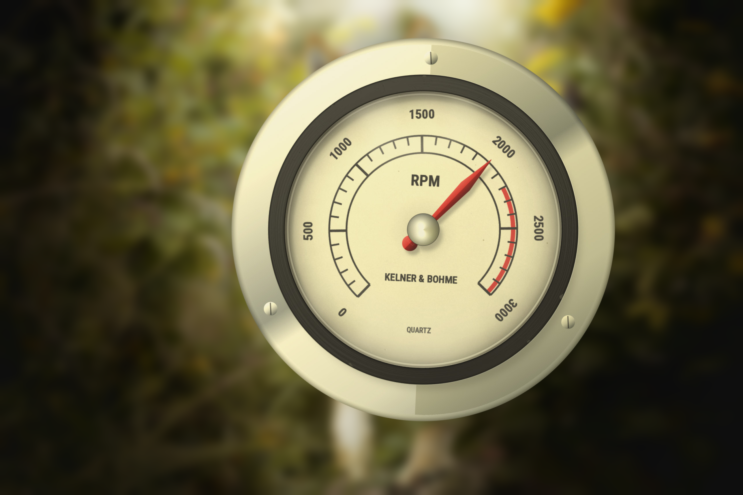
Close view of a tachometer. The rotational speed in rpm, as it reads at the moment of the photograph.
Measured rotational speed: 2000 rpm
